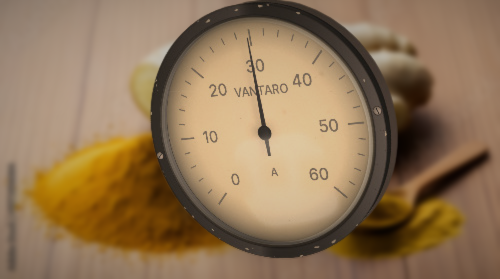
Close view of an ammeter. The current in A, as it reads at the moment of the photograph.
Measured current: 30 A
